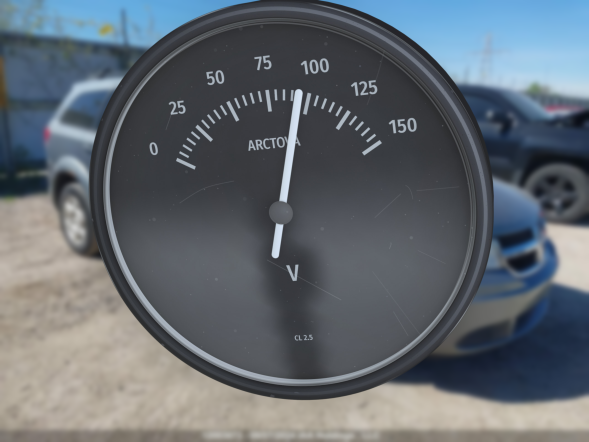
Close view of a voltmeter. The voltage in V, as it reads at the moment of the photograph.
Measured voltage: 95 V
